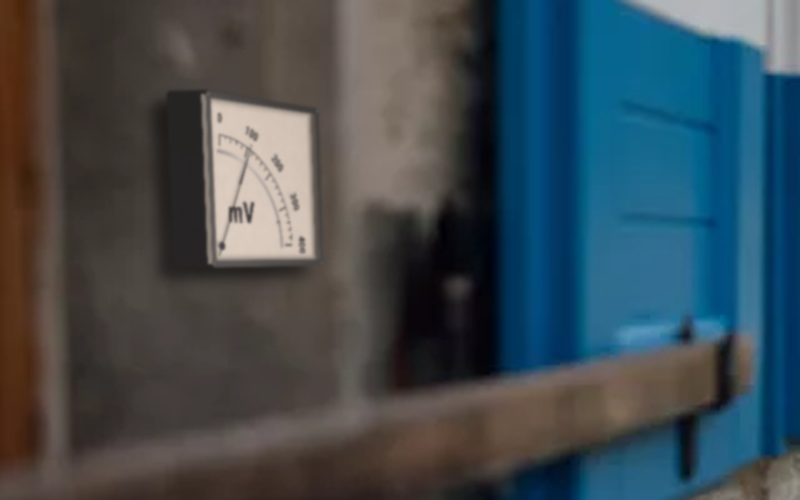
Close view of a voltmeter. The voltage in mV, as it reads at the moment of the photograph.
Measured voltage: 100 mV
